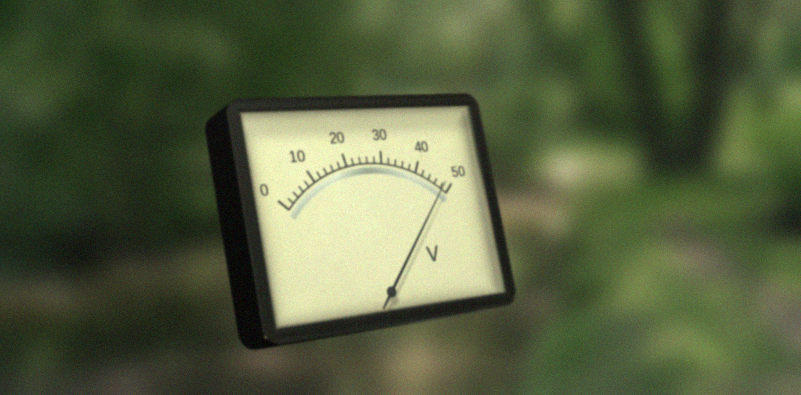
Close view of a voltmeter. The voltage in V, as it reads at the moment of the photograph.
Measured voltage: 48 V
